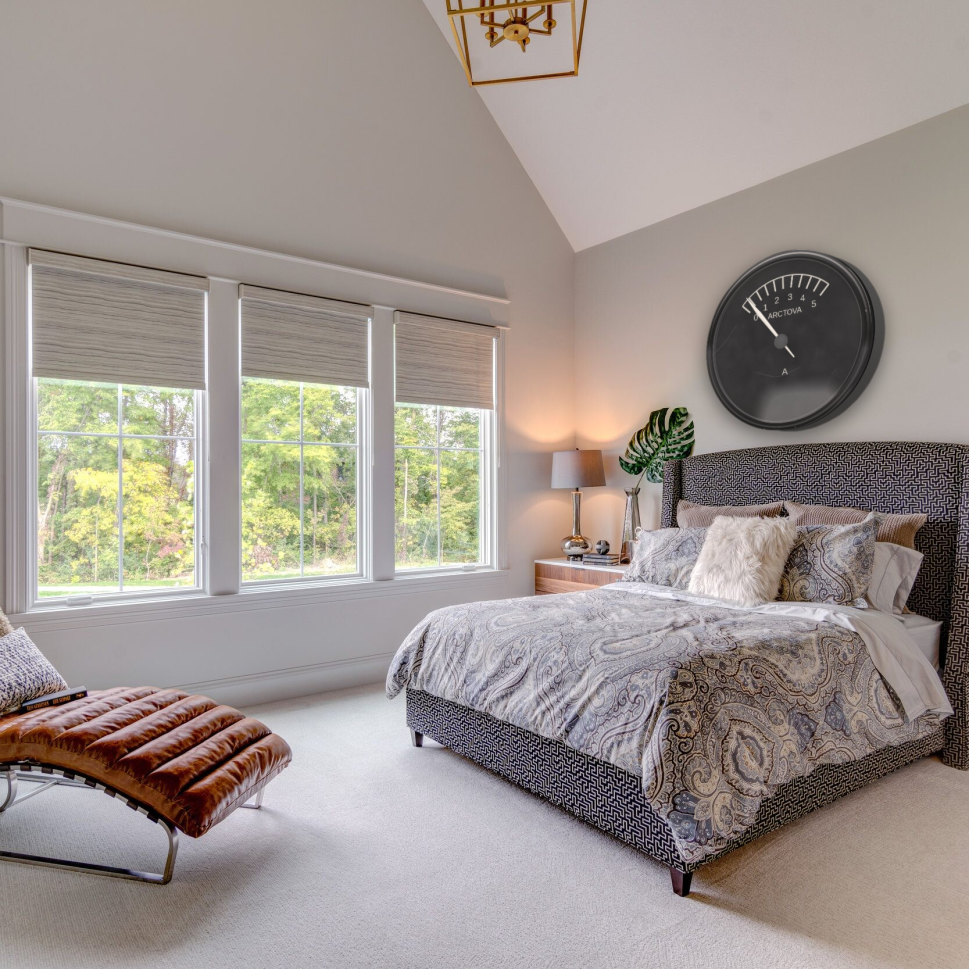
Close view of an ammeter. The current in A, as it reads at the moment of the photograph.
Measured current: 0.5 A
